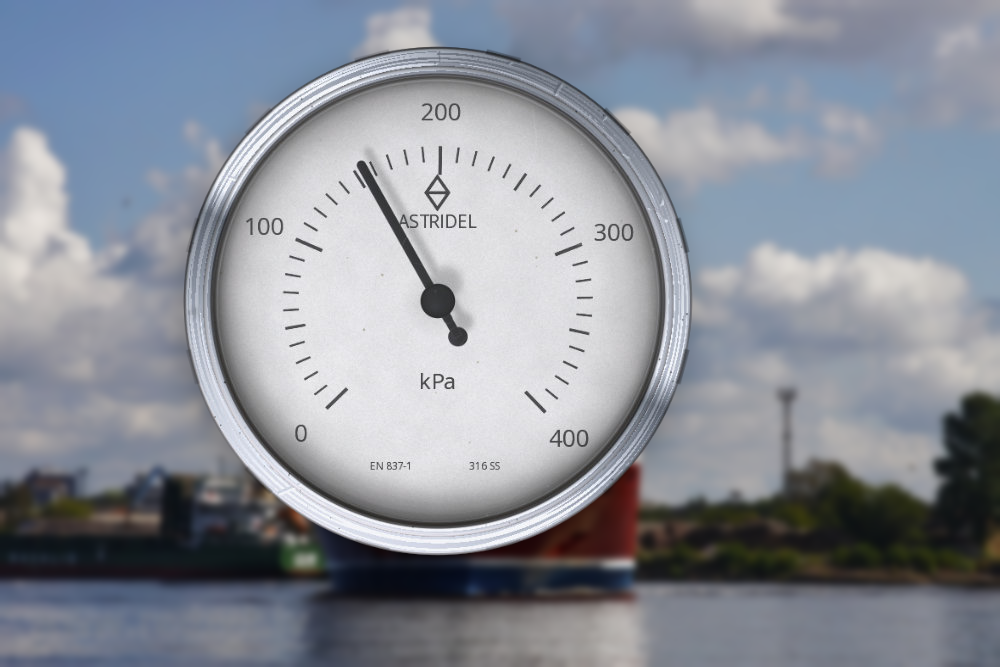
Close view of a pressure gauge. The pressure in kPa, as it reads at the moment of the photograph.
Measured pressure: 155 kPa
